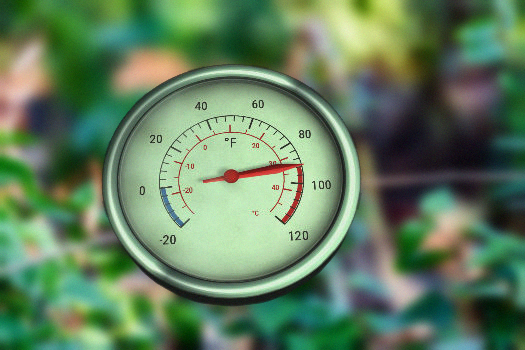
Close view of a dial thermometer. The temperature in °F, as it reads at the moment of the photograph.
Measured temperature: 92 °F
